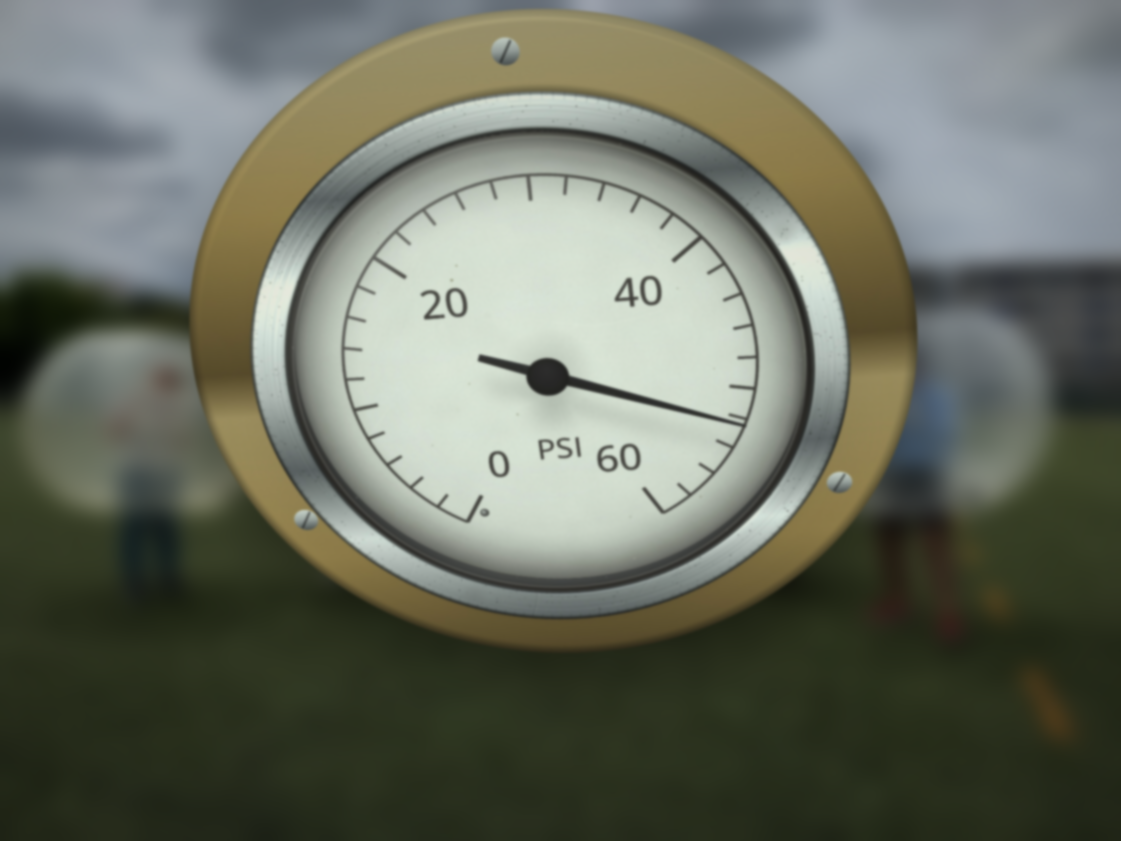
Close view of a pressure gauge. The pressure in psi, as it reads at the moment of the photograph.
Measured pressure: 52 psi
